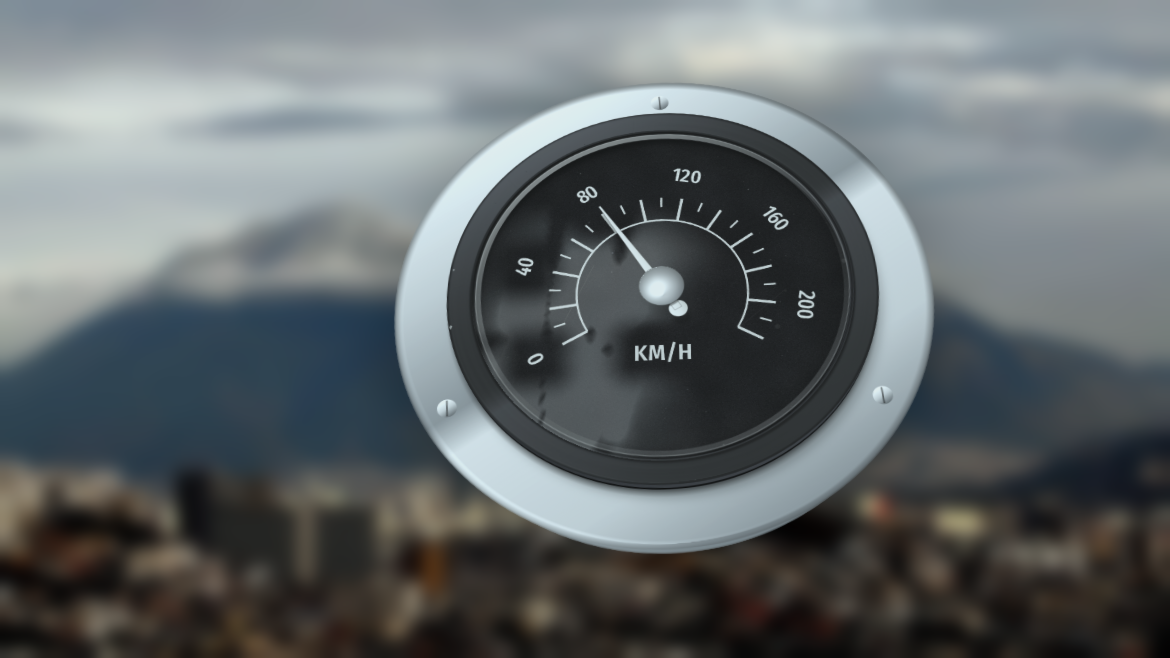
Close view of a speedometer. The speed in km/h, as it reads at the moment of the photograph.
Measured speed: 80 km/h
